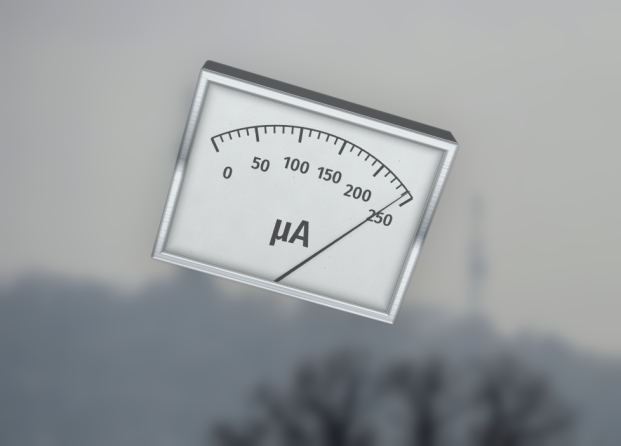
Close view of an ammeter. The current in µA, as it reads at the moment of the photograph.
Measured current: 240 µA
